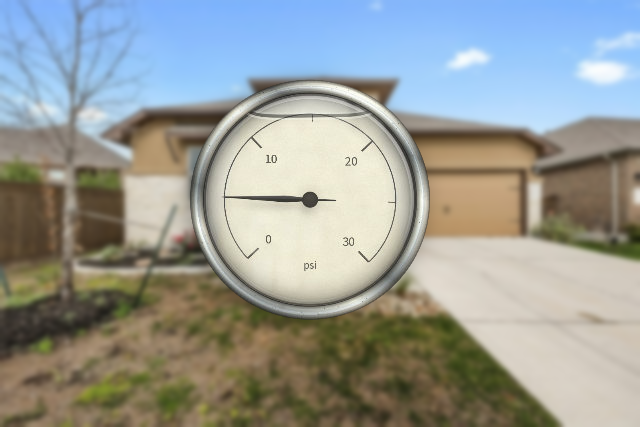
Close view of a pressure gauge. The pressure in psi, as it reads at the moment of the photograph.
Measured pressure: 5 psi
